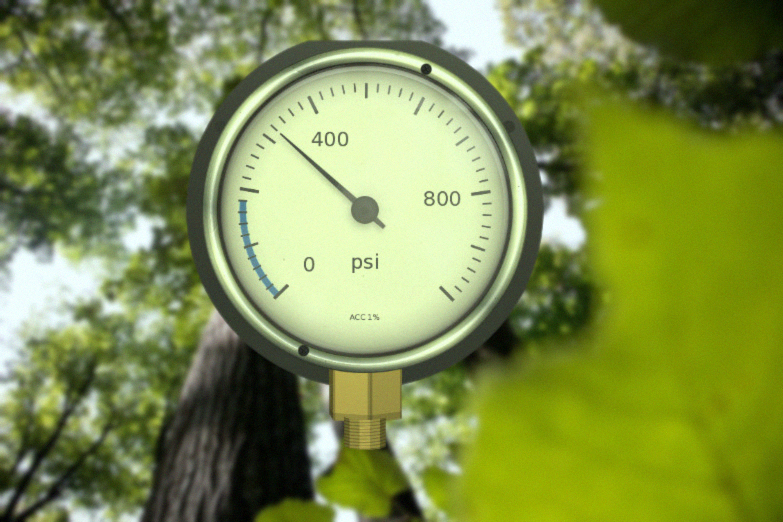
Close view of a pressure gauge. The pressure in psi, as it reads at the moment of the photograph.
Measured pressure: 320 psi
